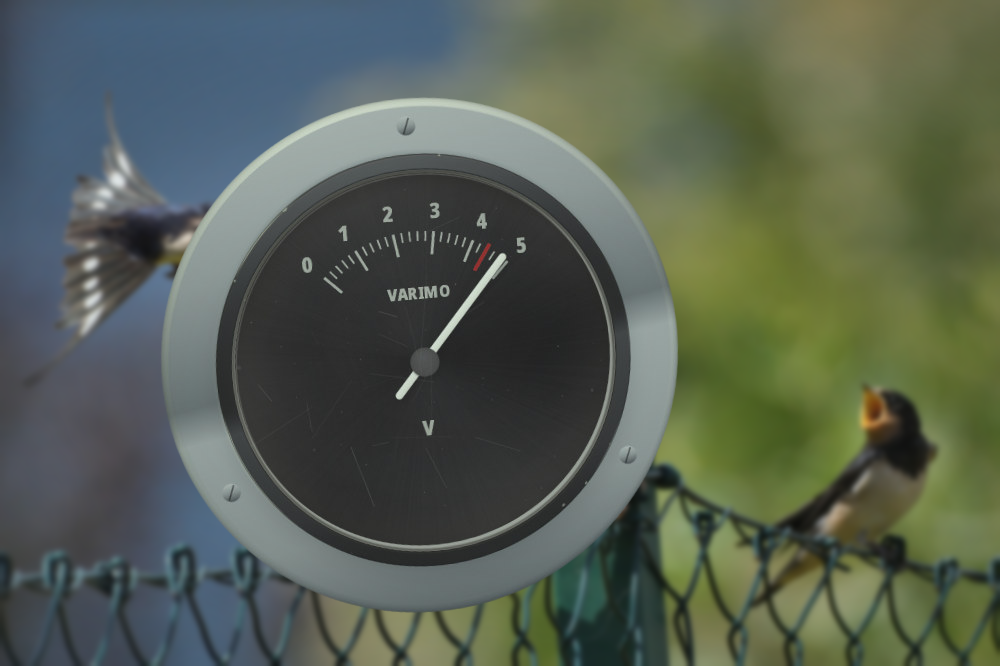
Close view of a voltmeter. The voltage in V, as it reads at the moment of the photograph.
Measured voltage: 4.8 V
